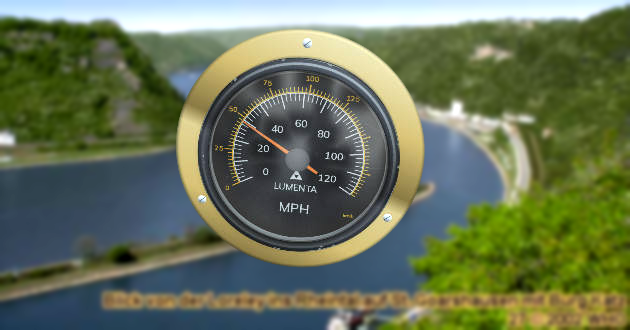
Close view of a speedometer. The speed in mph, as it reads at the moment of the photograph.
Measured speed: 30 mph
